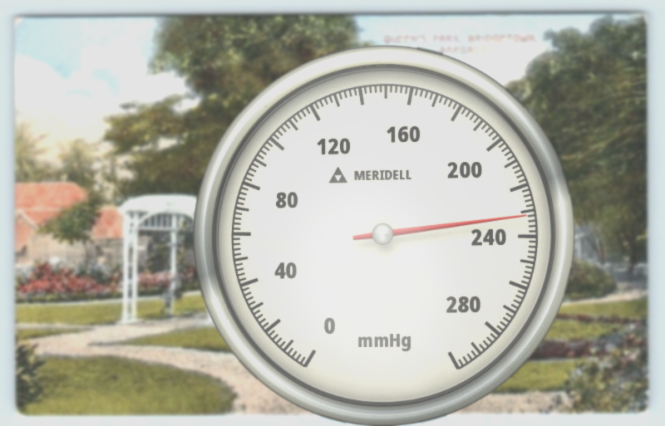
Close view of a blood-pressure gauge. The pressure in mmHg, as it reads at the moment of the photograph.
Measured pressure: 232 mmHg
